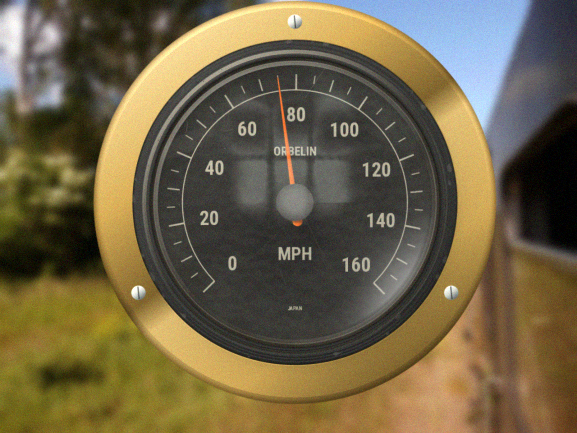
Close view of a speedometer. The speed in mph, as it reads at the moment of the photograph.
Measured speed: 75 mph
